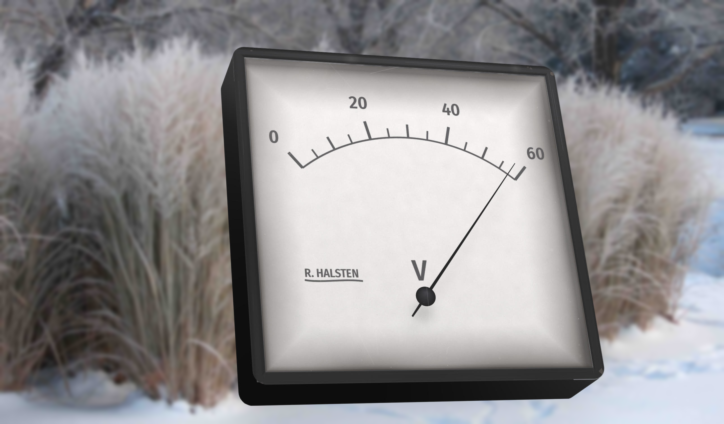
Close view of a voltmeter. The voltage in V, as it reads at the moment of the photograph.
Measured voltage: 57.5 V
